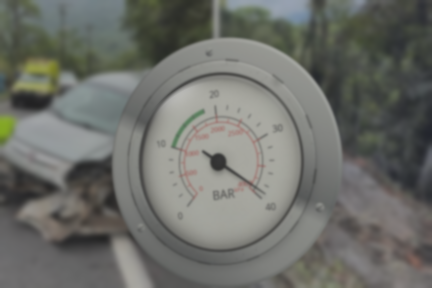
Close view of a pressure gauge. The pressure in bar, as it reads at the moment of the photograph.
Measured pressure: 39 bar
